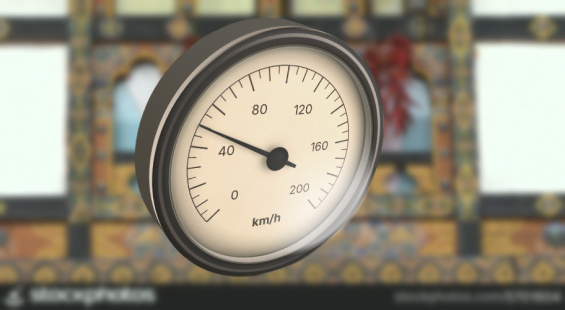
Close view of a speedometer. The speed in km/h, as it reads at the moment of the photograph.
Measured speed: 50 km/h
